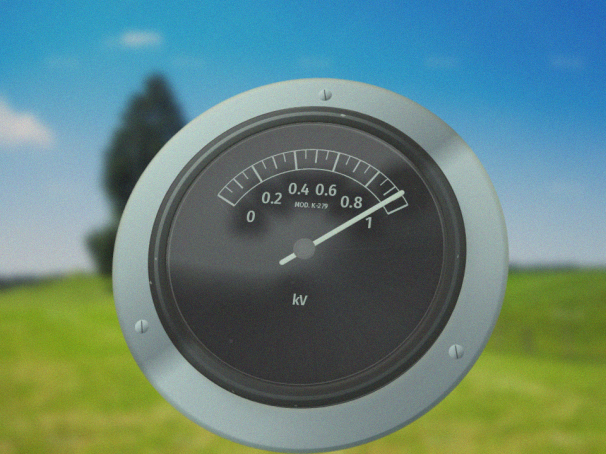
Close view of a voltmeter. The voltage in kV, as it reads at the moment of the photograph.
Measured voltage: 0.95 kV
